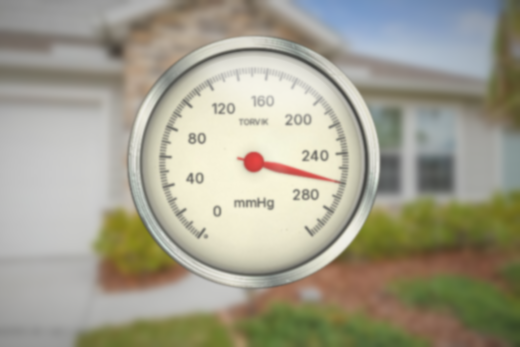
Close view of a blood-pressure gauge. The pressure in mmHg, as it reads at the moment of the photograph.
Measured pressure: 260 mmHg
